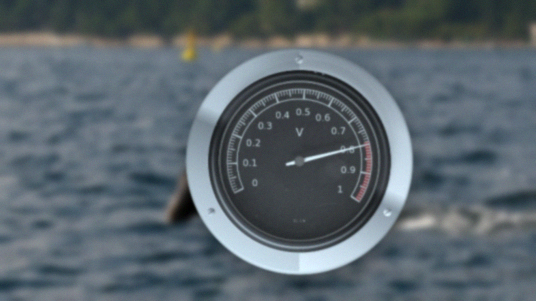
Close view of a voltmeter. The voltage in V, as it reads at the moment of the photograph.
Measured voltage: 0.8 V
